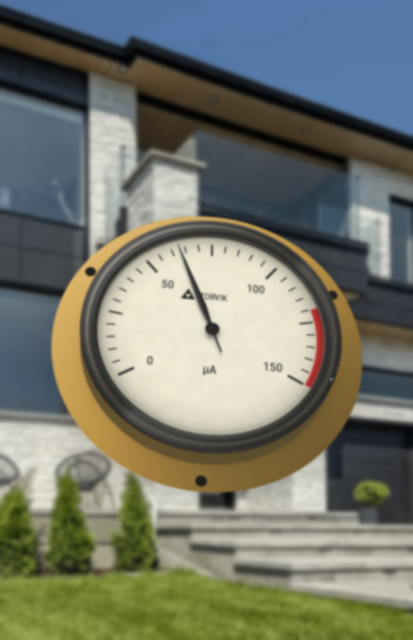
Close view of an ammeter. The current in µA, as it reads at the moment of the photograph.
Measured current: 62.5 µA
